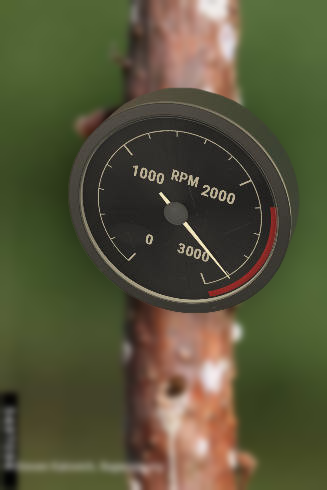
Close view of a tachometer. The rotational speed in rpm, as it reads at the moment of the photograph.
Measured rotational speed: 2800 rpm
